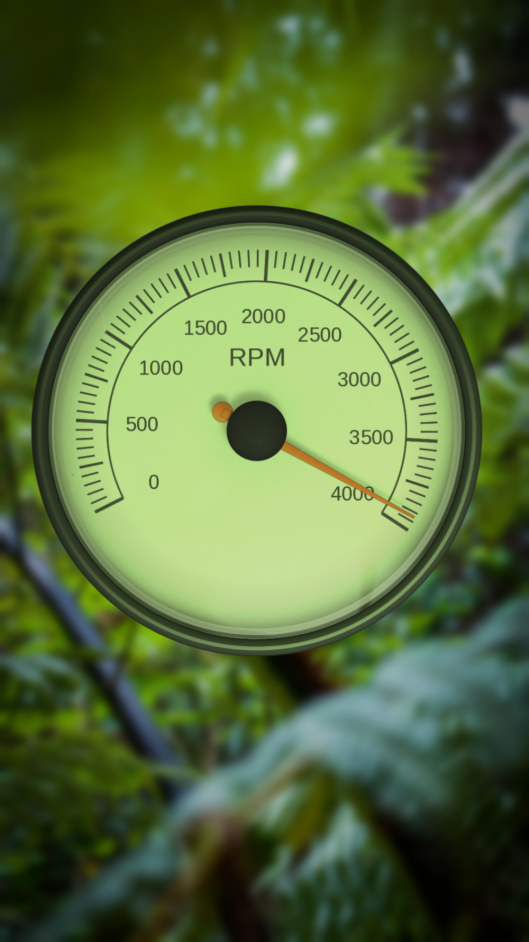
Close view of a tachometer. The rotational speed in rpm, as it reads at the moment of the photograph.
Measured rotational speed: 3925 rpm
